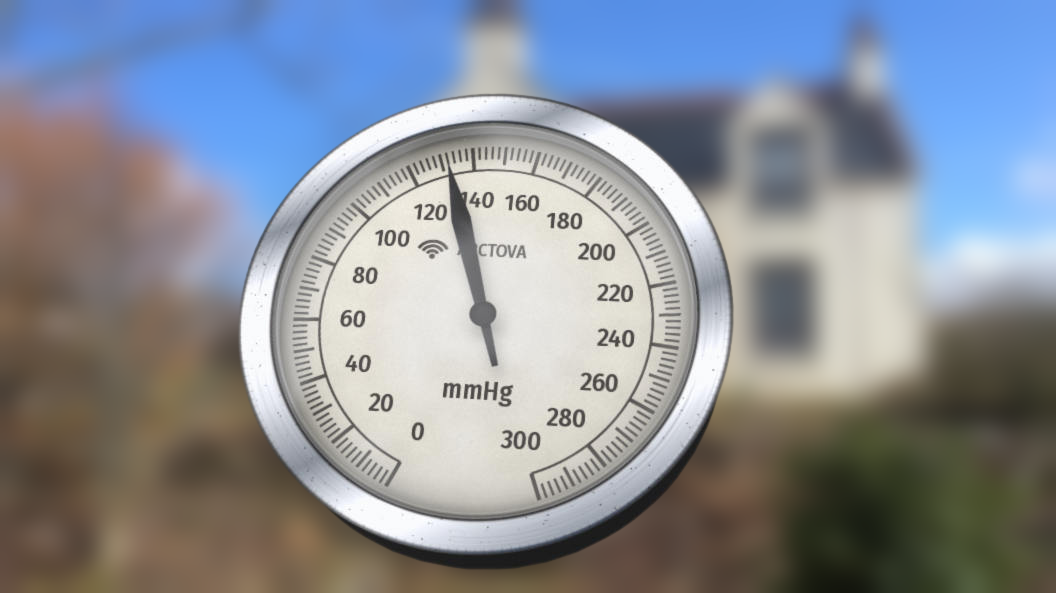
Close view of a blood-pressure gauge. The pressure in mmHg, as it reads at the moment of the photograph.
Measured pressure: 132 mmHg
